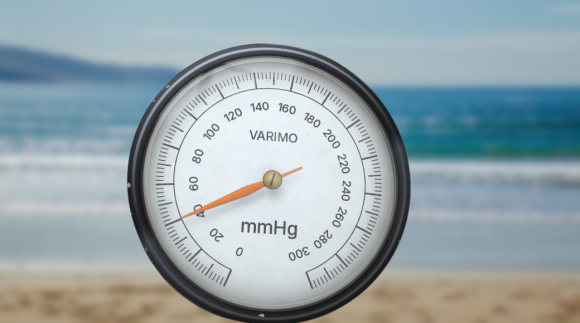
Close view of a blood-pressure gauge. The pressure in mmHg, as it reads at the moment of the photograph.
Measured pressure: 40 mmHg
